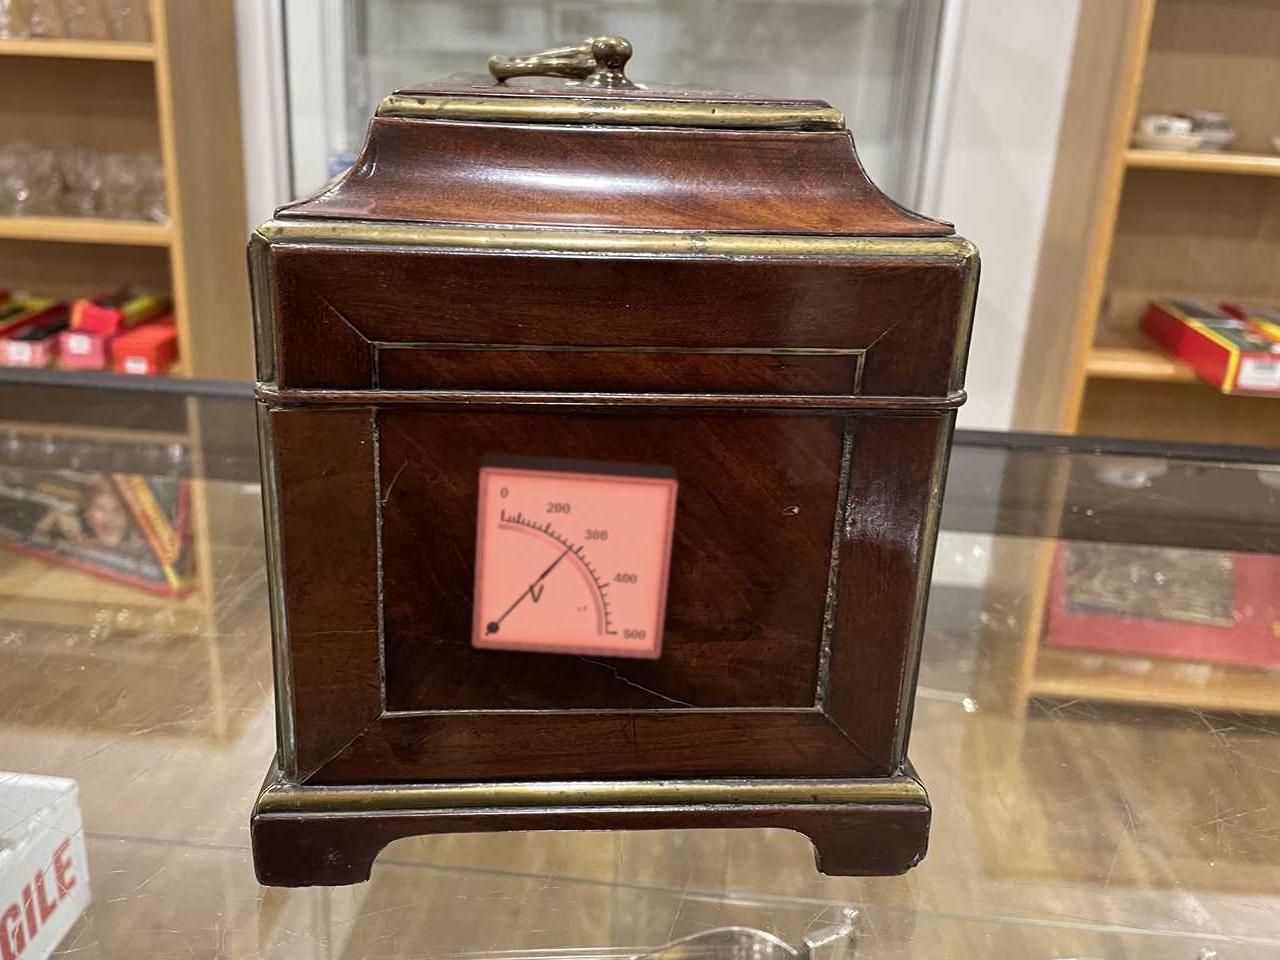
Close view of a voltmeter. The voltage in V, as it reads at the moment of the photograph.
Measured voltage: 280 V
